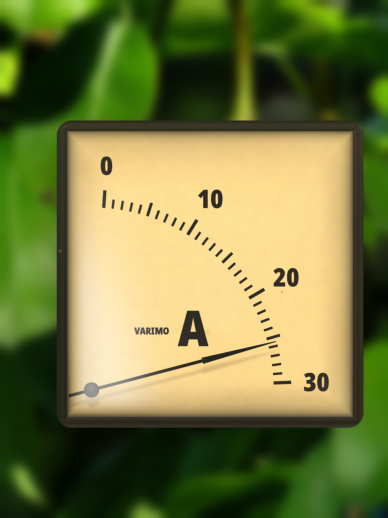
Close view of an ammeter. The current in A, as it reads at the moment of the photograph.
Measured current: 25.5 A
